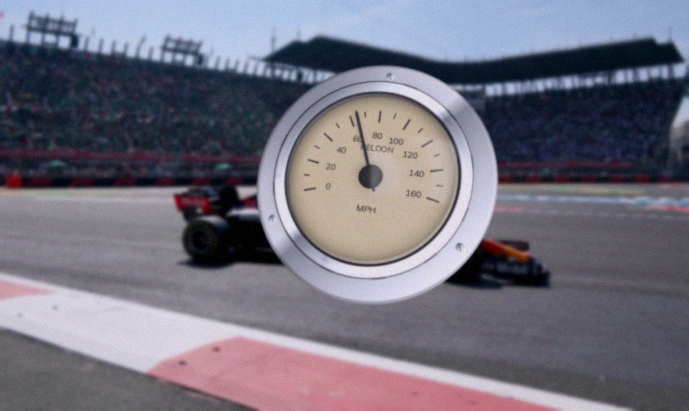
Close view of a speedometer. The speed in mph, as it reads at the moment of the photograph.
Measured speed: 65 mph
